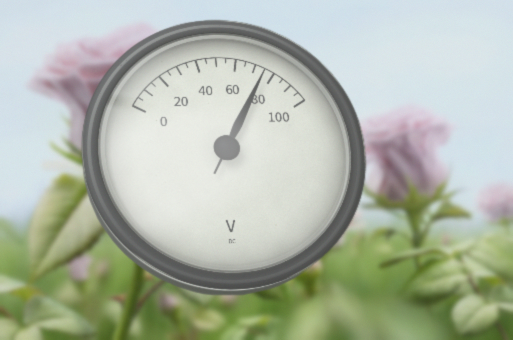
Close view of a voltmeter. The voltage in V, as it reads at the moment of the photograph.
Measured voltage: 75 V
